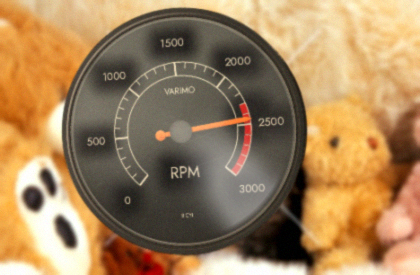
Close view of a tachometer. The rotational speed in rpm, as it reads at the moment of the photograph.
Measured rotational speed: 2450 rpm
